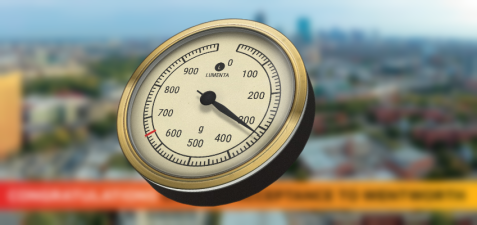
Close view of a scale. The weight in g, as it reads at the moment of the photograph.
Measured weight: 320 g
